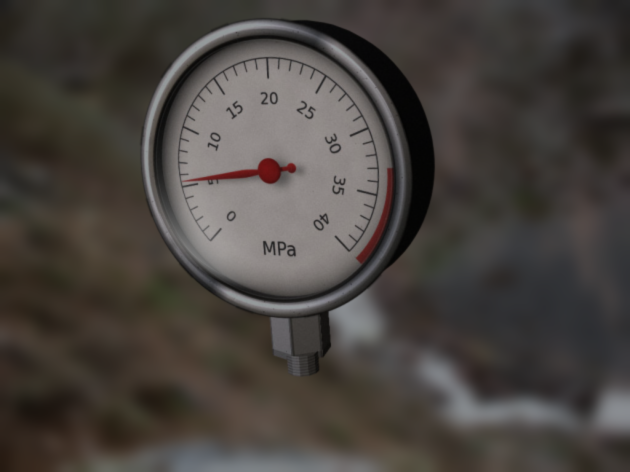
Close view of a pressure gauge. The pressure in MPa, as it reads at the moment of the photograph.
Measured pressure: 5.5 MPa
